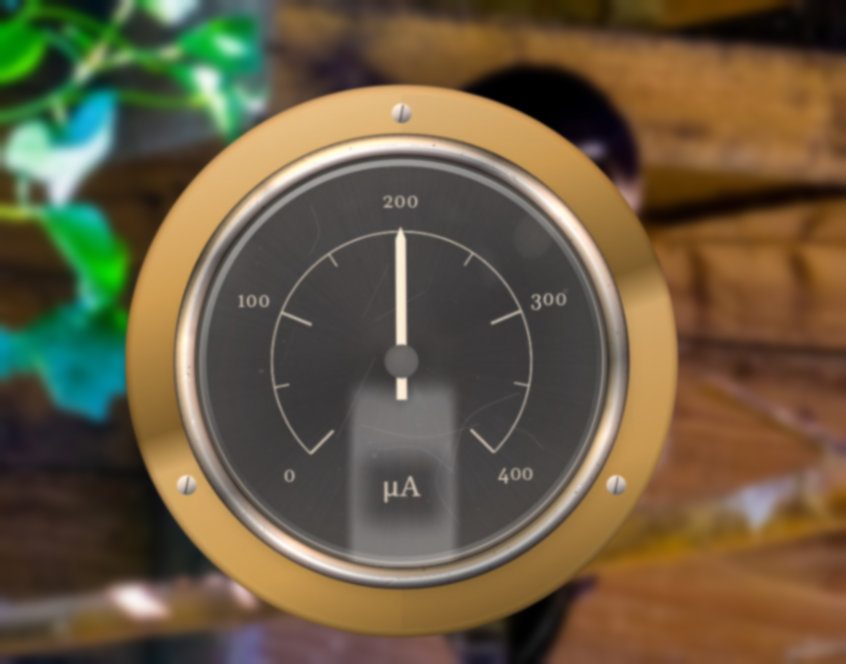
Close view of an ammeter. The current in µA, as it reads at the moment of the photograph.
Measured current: 200 µA
